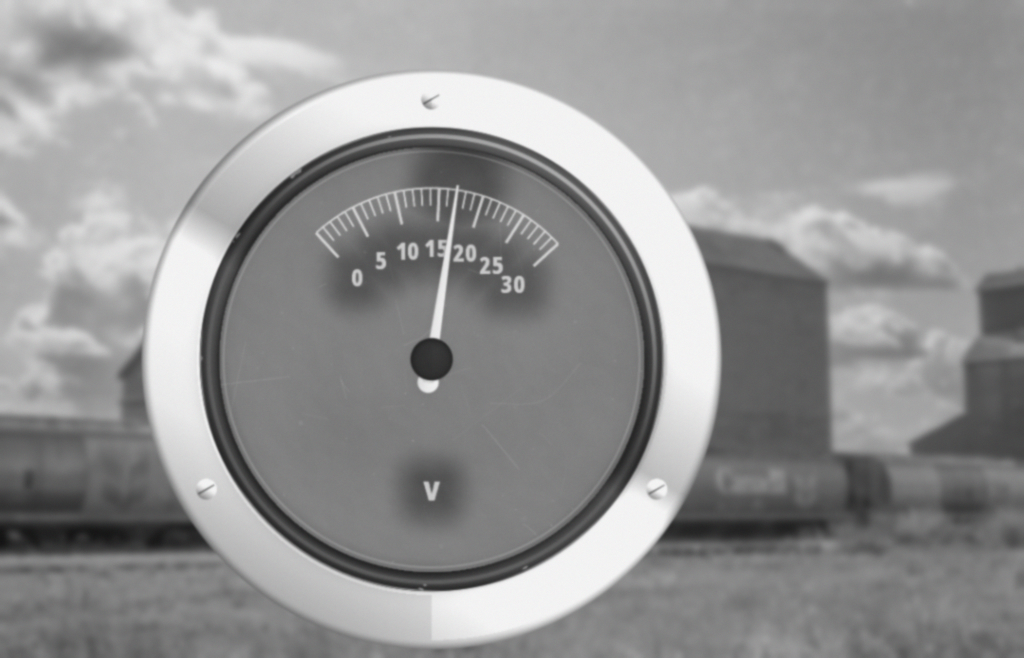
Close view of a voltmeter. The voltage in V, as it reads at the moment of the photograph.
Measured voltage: 17 V
